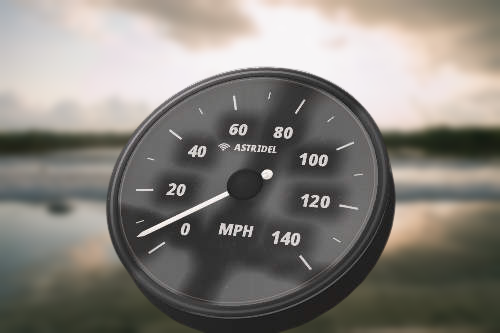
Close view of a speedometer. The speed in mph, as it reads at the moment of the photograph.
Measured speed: 5 mph
